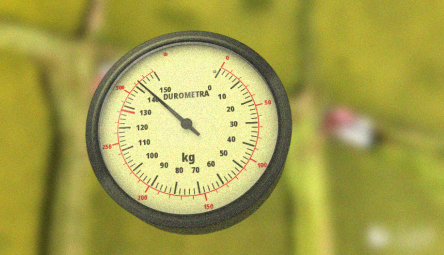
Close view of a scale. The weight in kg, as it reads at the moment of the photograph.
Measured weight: 142 kg
